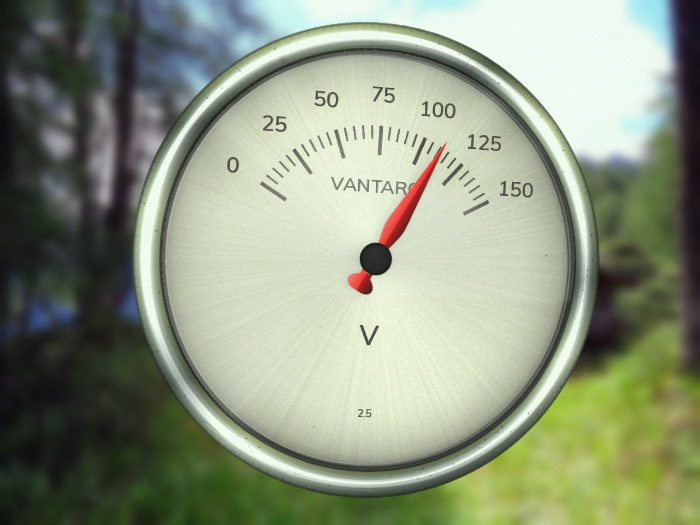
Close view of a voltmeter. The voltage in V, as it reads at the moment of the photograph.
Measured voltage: 110 V
